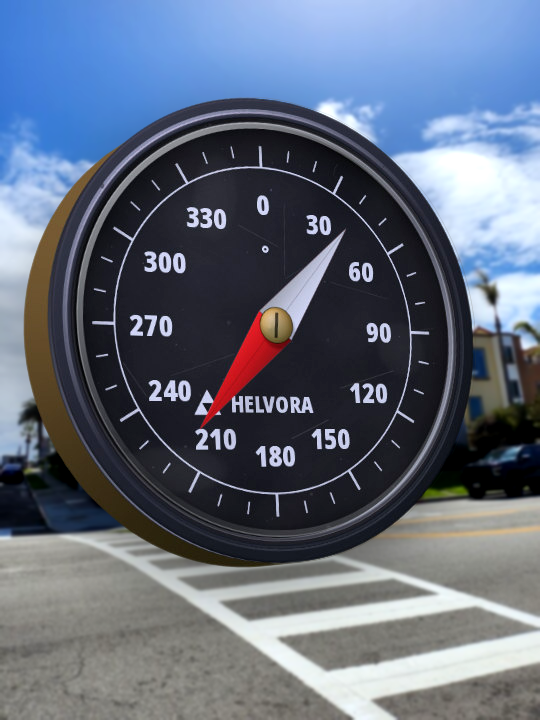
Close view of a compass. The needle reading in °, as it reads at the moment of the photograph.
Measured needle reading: 220 °
